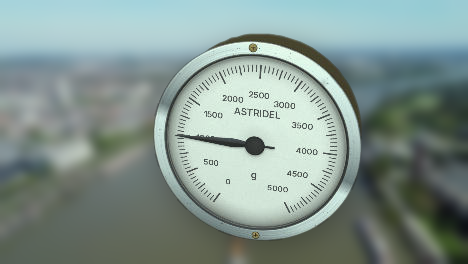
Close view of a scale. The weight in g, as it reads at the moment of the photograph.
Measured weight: 1000 g
